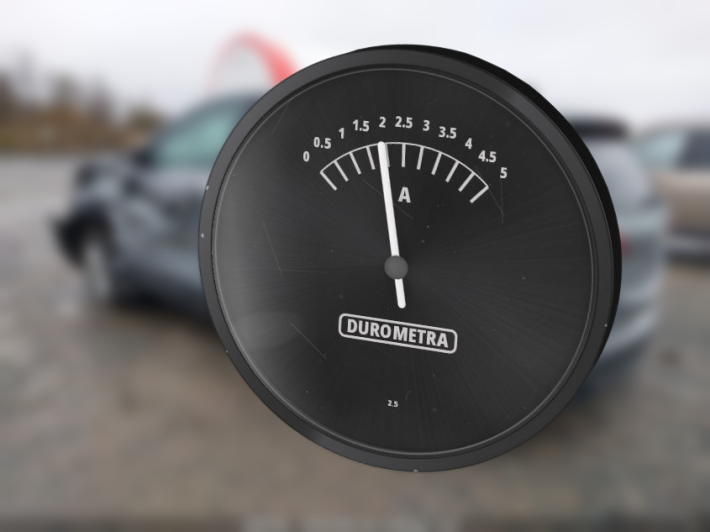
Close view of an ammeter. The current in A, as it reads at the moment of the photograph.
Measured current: 2 A
